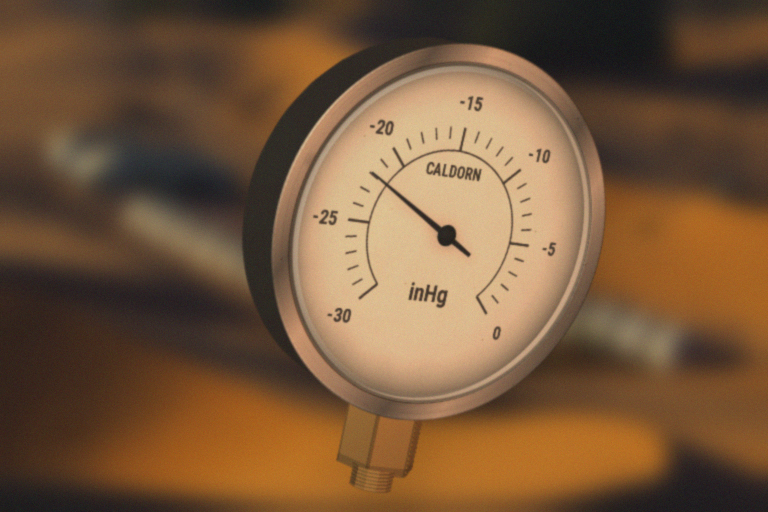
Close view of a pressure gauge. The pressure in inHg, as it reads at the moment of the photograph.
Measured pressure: -22 inHg
